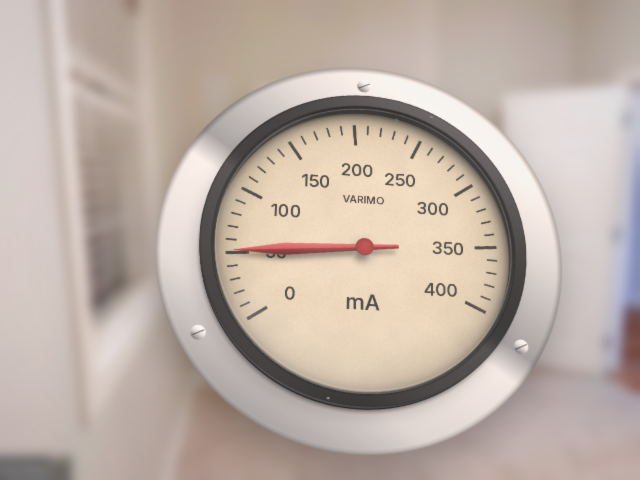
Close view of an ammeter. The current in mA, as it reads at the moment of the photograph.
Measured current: 50 mA
